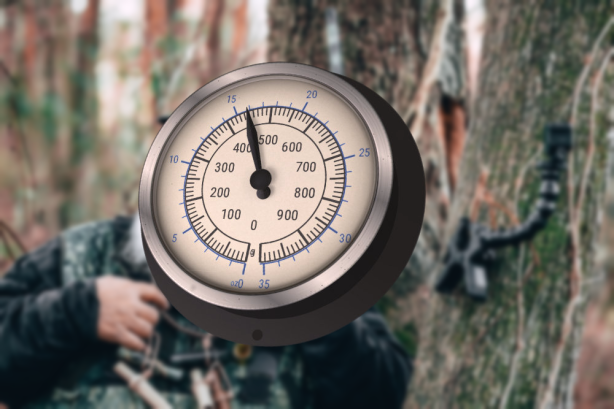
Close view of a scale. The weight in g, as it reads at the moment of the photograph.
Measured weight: 450 g
